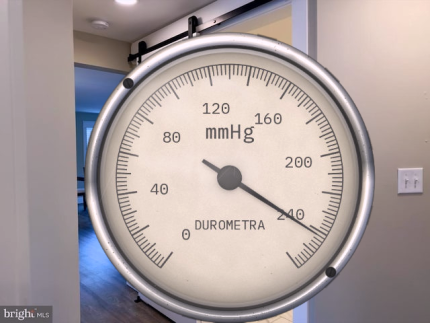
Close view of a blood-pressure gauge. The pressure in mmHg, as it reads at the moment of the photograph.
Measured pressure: 242 mmHg
